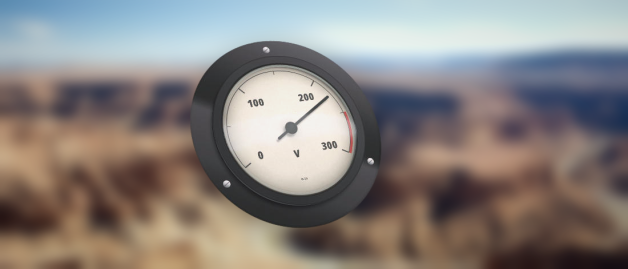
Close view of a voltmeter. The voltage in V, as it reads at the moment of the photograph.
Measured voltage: 225 V
